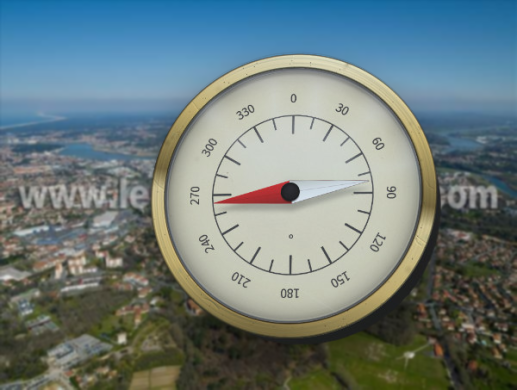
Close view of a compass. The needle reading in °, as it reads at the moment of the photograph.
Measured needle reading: 262.5 °
